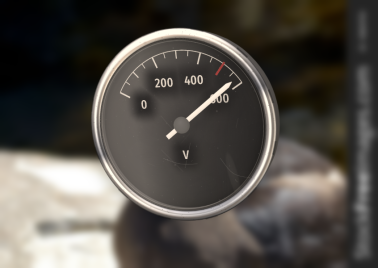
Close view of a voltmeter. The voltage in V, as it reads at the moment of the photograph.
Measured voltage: 575 V
